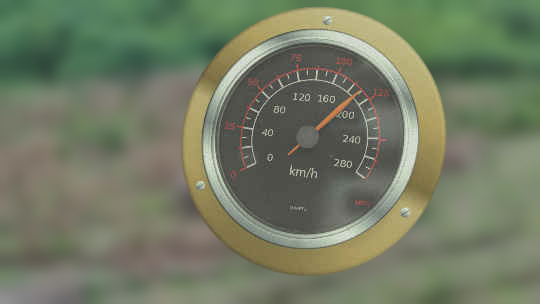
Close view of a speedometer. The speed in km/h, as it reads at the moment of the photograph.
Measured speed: 190 km/h
